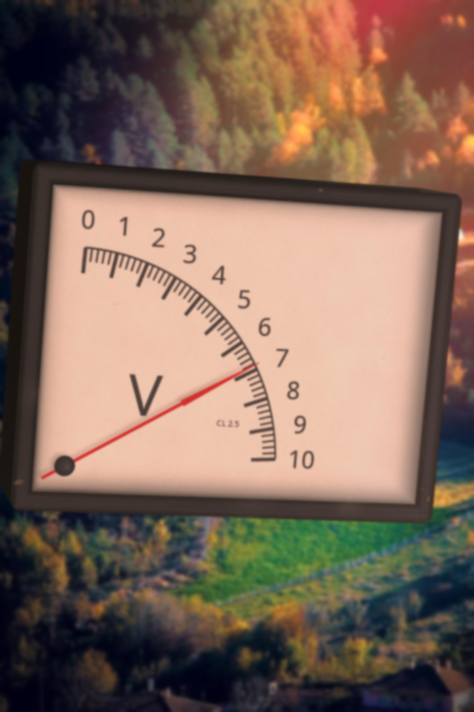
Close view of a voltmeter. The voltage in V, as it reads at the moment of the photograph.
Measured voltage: 6.8 V
